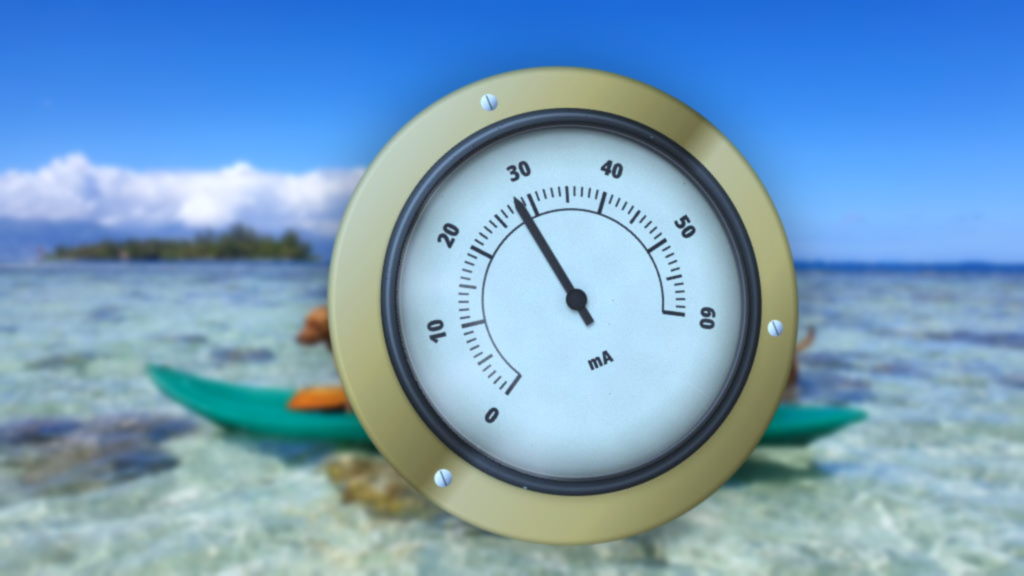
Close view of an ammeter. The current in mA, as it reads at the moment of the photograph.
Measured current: 28 mA
